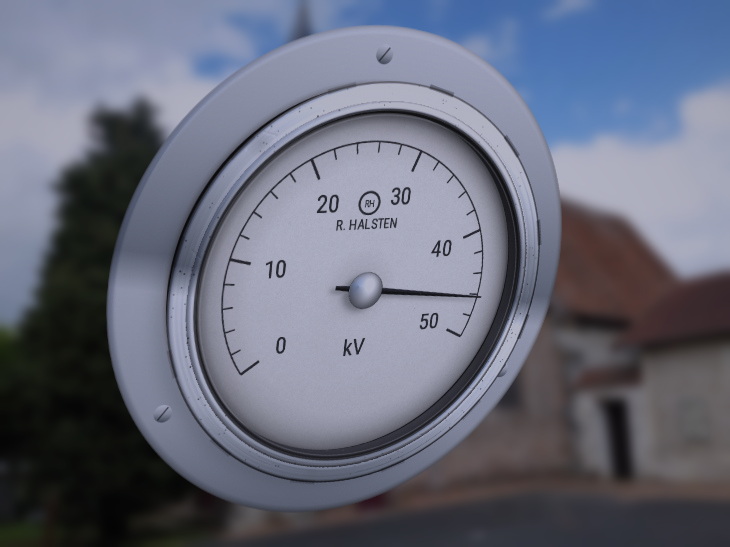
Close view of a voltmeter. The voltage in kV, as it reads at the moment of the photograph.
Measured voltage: 46 kV
